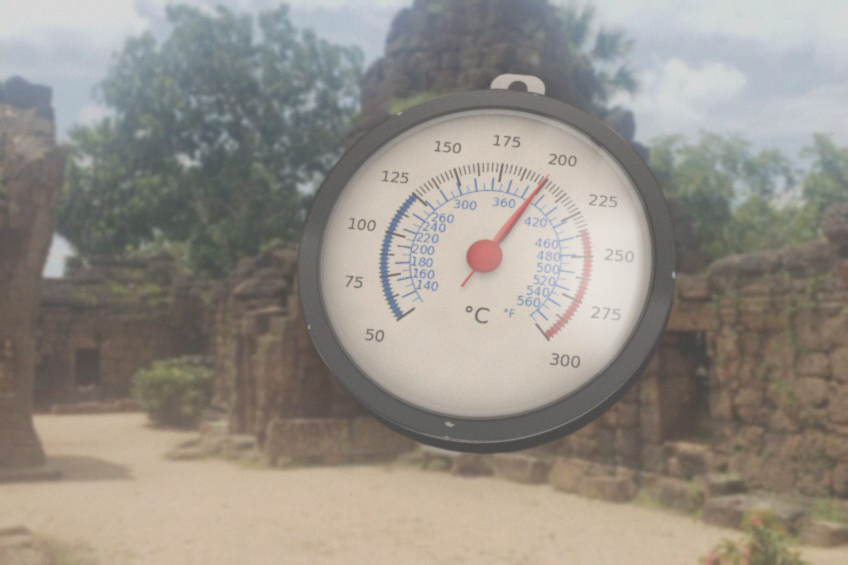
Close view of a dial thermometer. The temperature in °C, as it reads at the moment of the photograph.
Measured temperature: 200 °C
